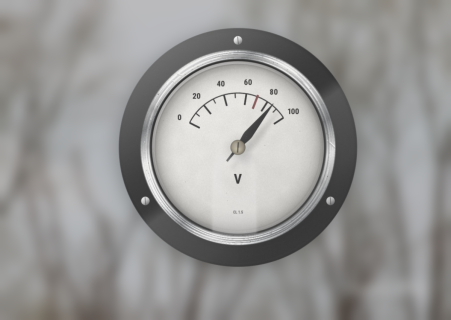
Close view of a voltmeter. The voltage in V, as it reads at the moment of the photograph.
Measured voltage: 85 V
